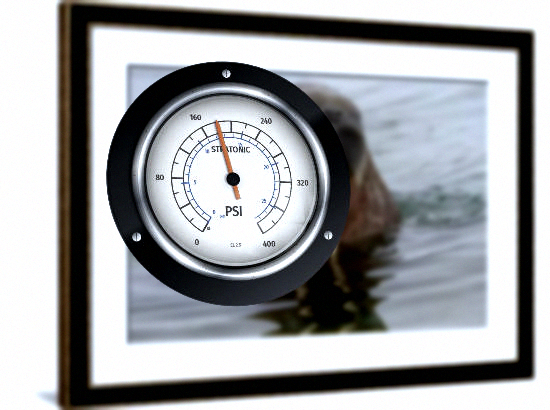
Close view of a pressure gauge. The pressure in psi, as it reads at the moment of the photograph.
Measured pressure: 180 psi
